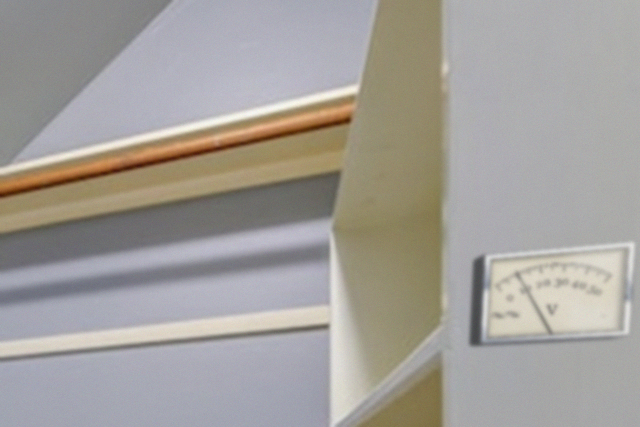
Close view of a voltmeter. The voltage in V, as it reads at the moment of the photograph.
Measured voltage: 10 V
